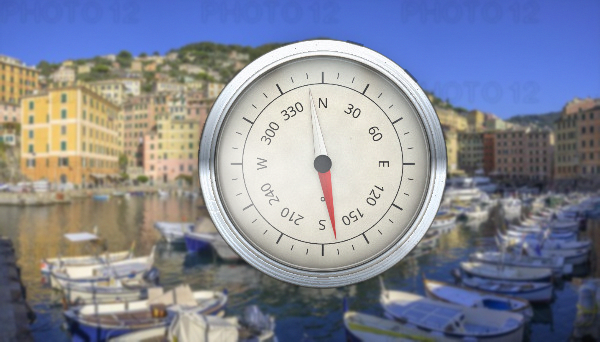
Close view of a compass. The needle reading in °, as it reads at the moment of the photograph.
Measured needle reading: 170 °
